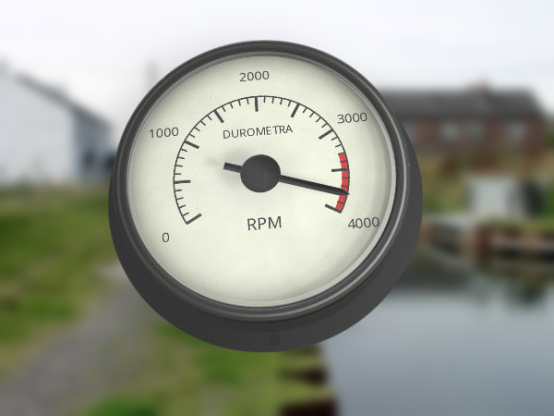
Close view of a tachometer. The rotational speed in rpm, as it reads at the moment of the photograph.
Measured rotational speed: 3800 rpm
